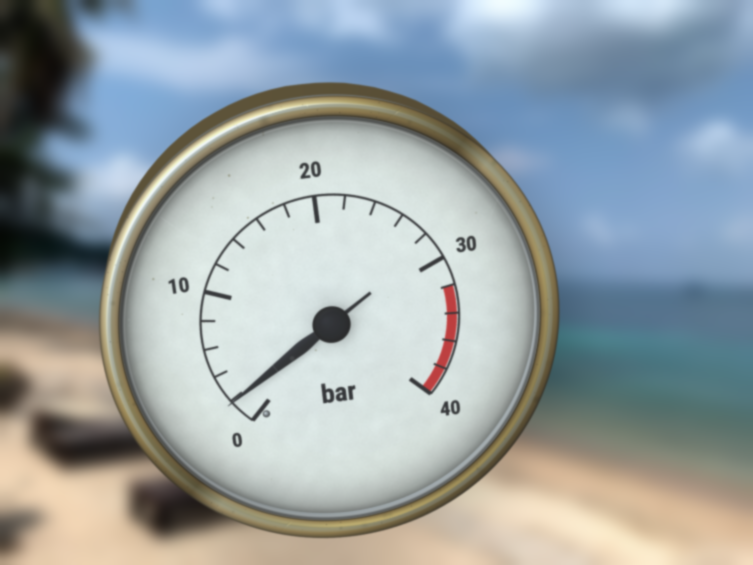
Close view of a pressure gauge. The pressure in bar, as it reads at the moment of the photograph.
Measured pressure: 2 bar
